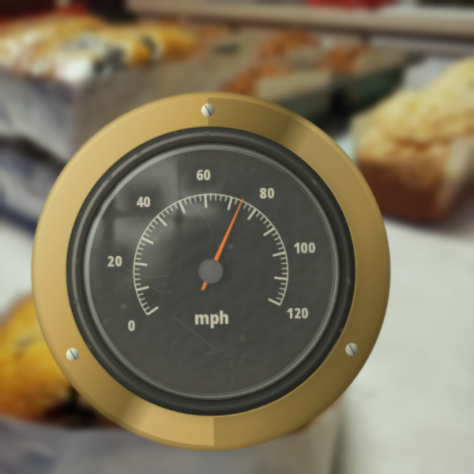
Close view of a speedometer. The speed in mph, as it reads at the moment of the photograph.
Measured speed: 74 mph
